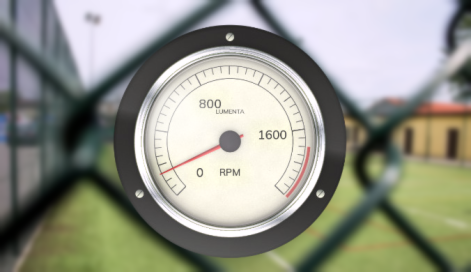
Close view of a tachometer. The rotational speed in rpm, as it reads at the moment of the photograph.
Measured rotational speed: 150 rpm
